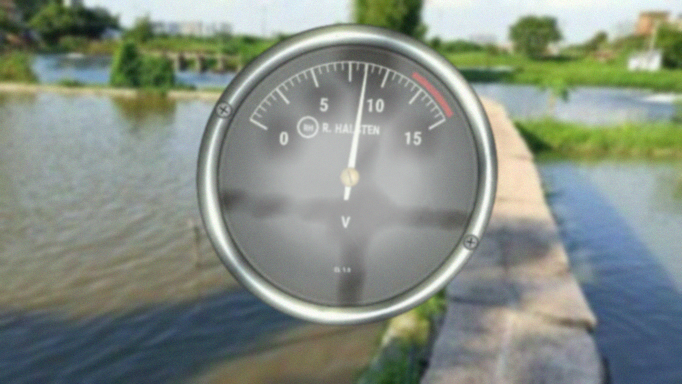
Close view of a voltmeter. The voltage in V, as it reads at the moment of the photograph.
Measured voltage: 8.5 V
